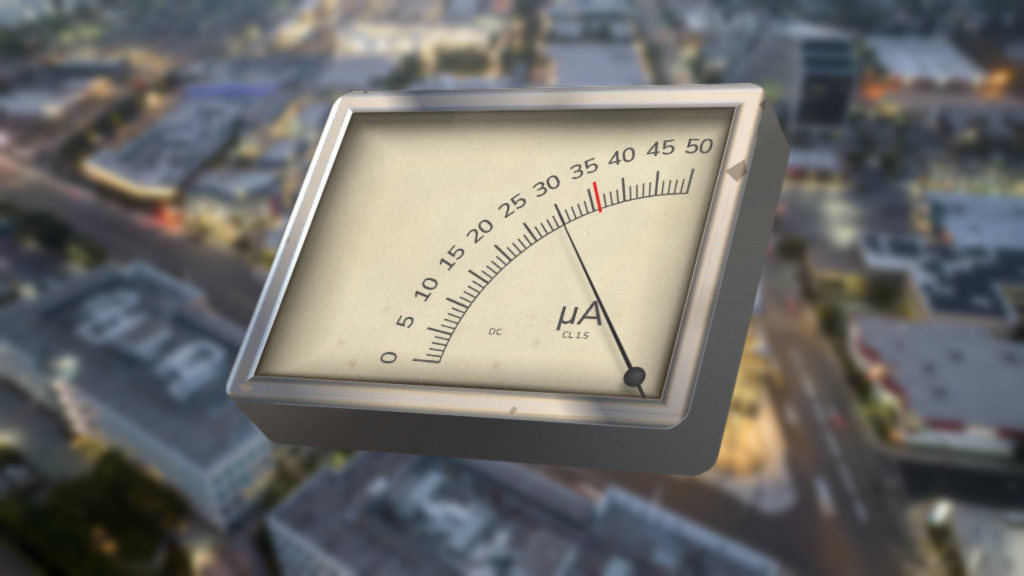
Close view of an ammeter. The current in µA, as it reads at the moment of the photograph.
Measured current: 30 µA
